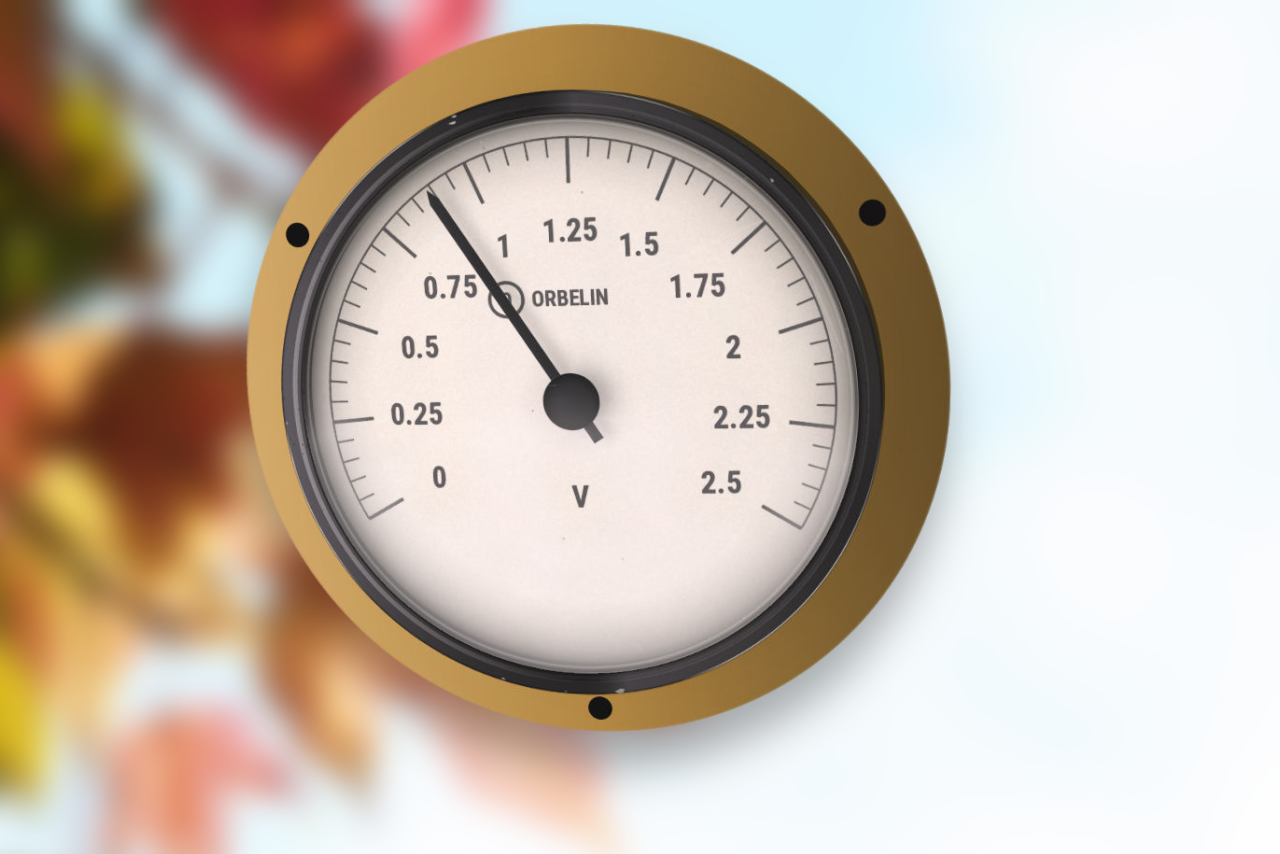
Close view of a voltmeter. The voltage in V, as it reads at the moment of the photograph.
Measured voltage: 0.9 V
